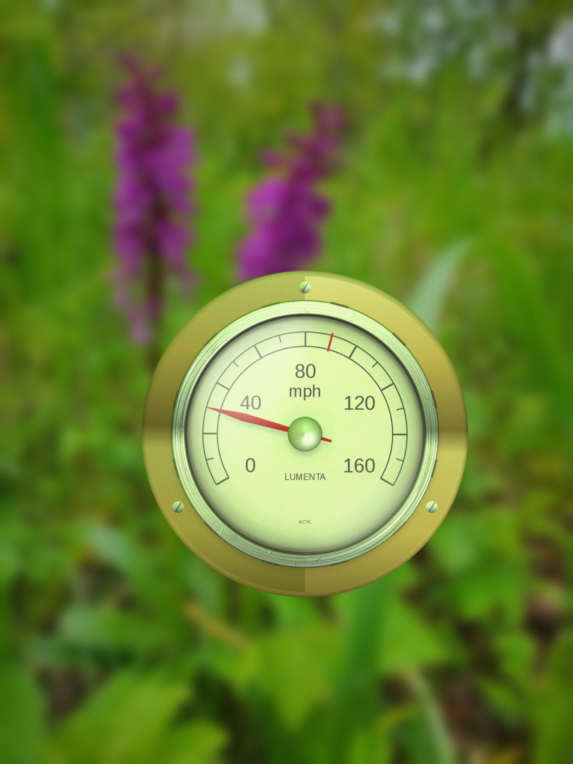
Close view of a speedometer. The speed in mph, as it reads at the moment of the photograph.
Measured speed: 30 mph
